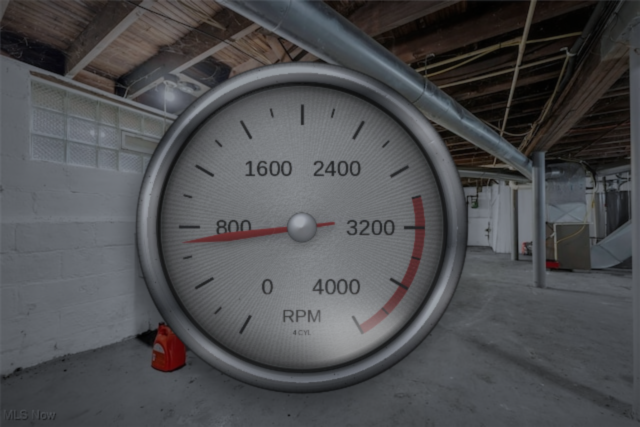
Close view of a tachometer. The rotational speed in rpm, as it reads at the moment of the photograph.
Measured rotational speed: 700 rpm
